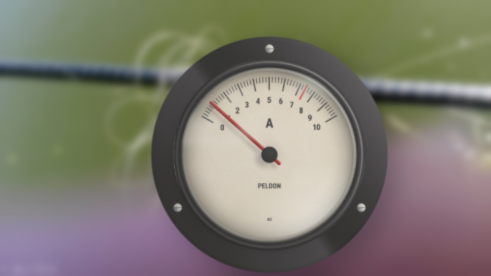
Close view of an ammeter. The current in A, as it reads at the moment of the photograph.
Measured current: 1 A
